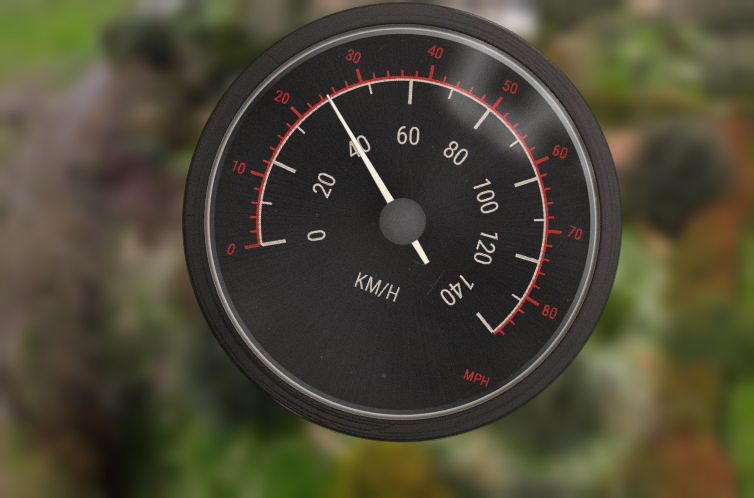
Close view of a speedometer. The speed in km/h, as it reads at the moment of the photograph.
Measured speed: 40 km/h
